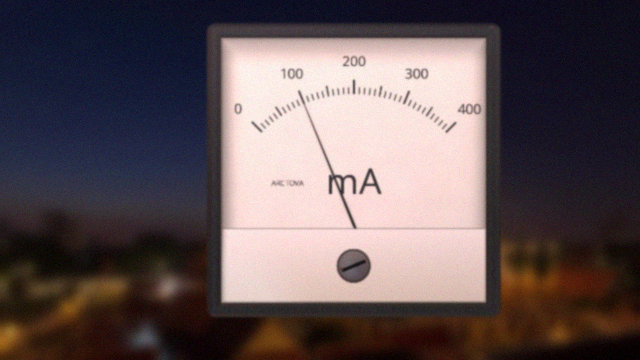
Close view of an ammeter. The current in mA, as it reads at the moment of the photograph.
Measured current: 100 mA
